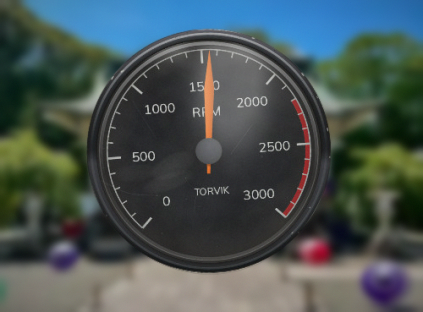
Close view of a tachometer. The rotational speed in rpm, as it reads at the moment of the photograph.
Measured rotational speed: 1550 rpm
